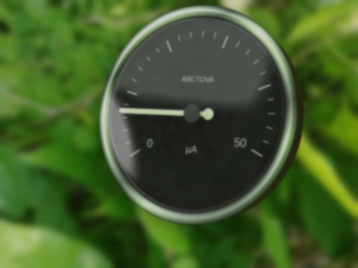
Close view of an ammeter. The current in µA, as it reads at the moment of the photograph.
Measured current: 7 µA
